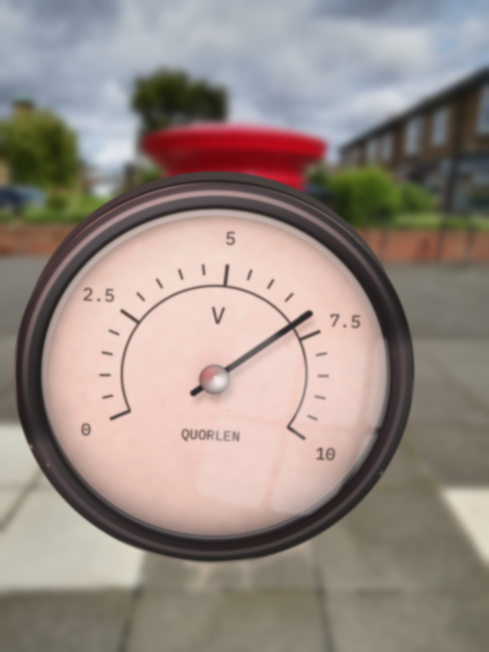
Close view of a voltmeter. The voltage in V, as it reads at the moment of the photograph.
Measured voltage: 7 V
